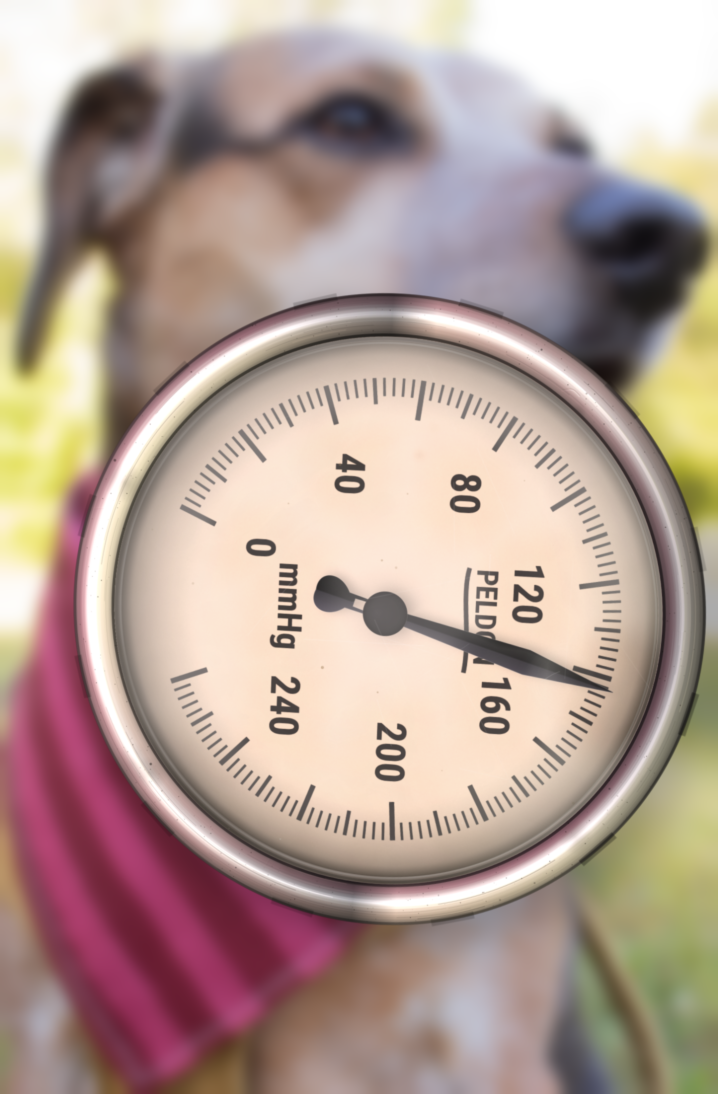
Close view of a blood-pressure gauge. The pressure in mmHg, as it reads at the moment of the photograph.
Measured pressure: 142 mmHg
